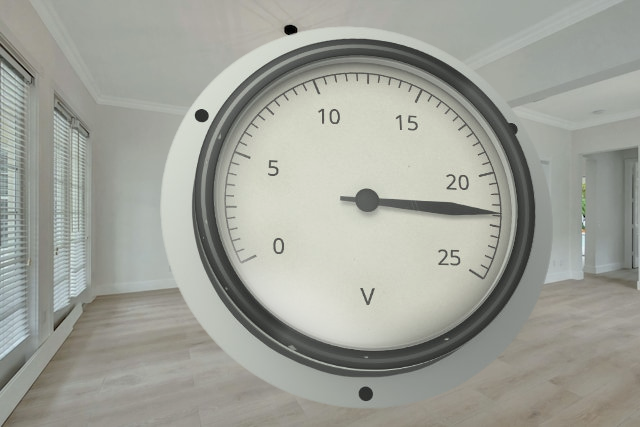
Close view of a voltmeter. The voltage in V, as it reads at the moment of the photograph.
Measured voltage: 22 V
